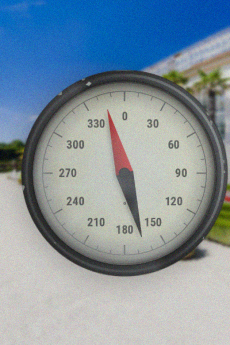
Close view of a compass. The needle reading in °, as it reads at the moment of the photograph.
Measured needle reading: 345 °
